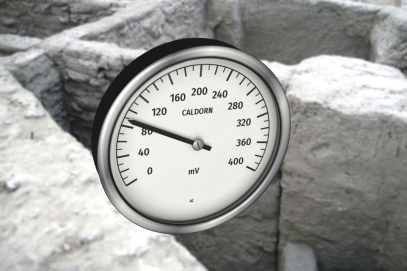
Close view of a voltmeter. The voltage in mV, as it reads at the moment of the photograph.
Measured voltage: 90 mV
